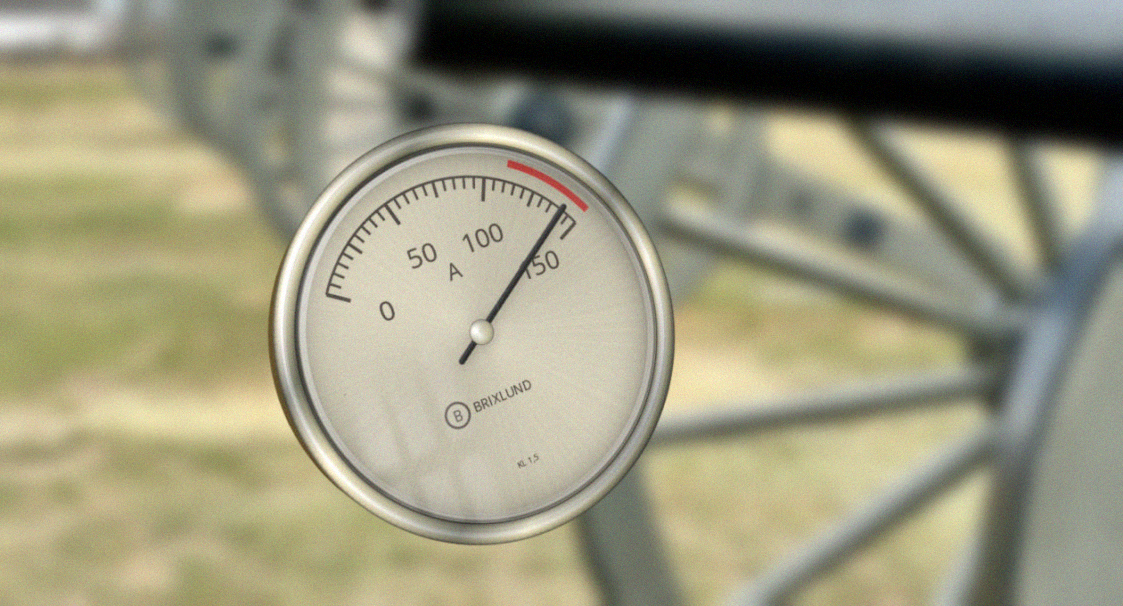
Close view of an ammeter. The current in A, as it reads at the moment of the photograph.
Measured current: 140 A
